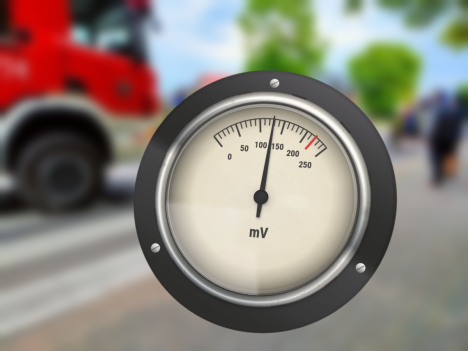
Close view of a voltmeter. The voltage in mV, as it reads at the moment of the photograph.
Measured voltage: 130 mV
